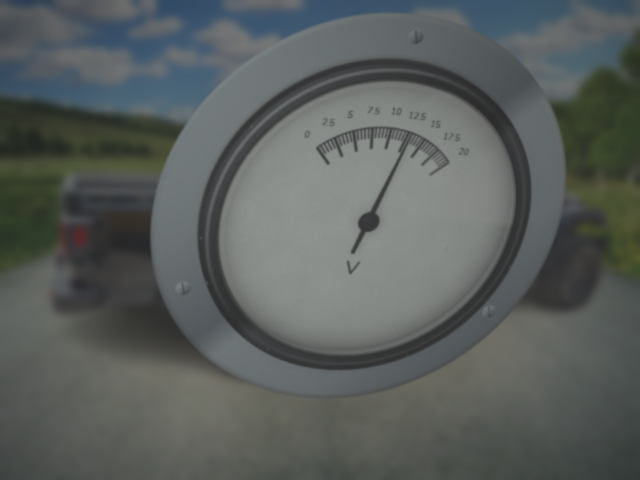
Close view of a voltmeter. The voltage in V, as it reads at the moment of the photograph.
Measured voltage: 12.5 V
